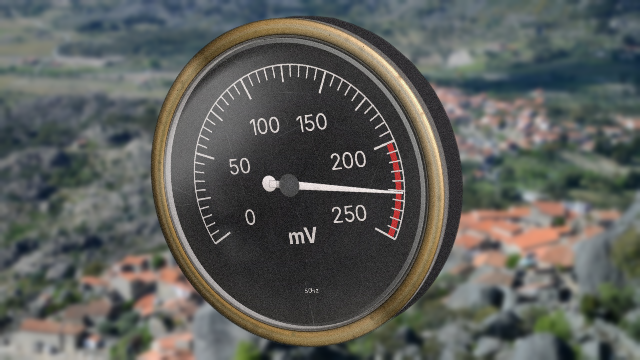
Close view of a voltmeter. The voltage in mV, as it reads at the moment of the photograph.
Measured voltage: 225 mV
